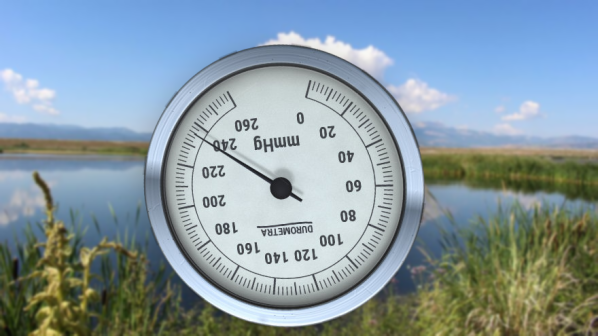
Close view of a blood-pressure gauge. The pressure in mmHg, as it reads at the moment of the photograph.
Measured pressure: 236 mmHg
